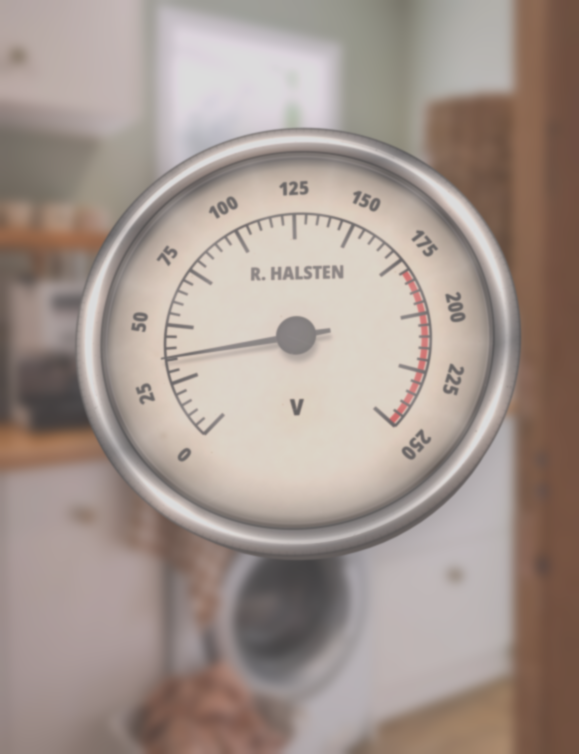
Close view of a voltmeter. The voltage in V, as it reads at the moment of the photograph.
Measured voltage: 35 V
